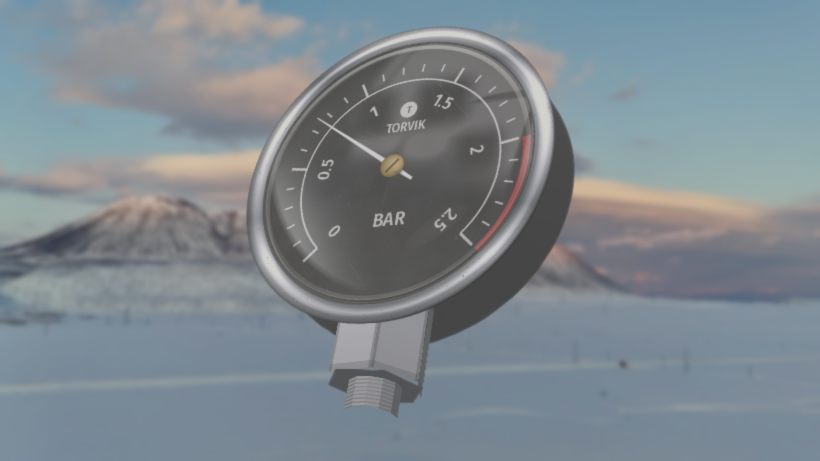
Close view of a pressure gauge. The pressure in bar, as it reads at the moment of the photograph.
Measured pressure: 0.75 bar
